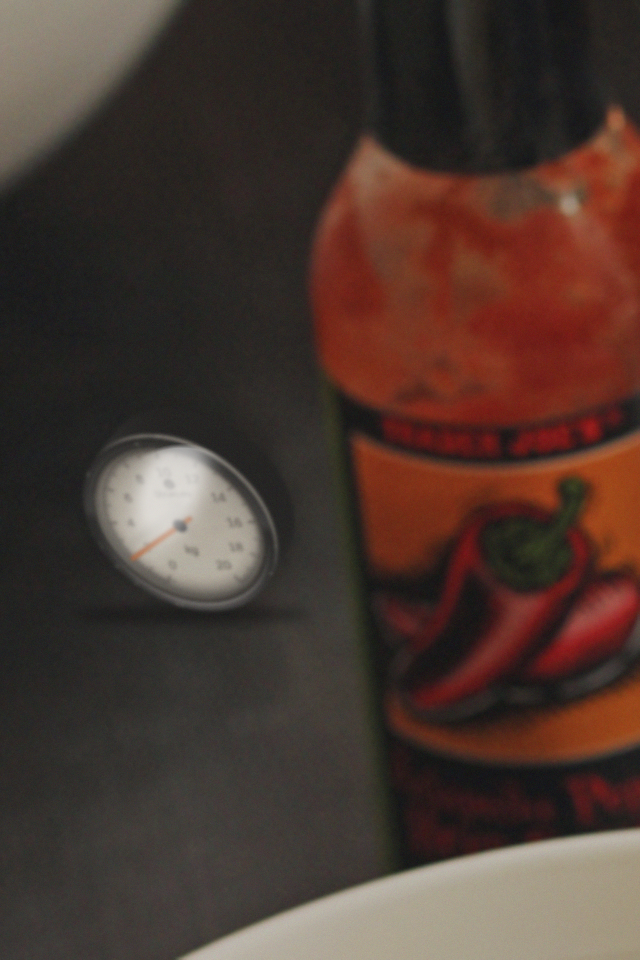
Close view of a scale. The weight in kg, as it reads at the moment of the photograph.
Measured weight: 2 kg
